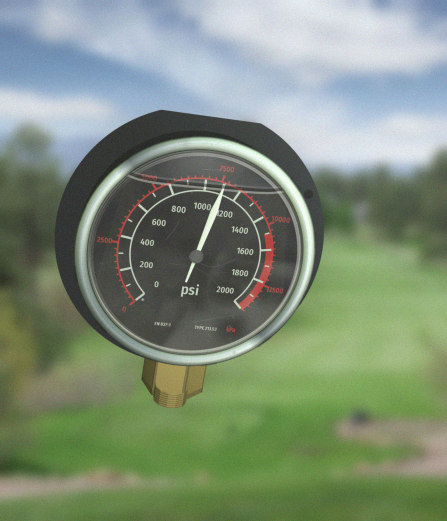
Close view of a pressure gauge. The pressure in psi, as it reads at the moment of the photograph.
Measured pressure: 1100 psi
